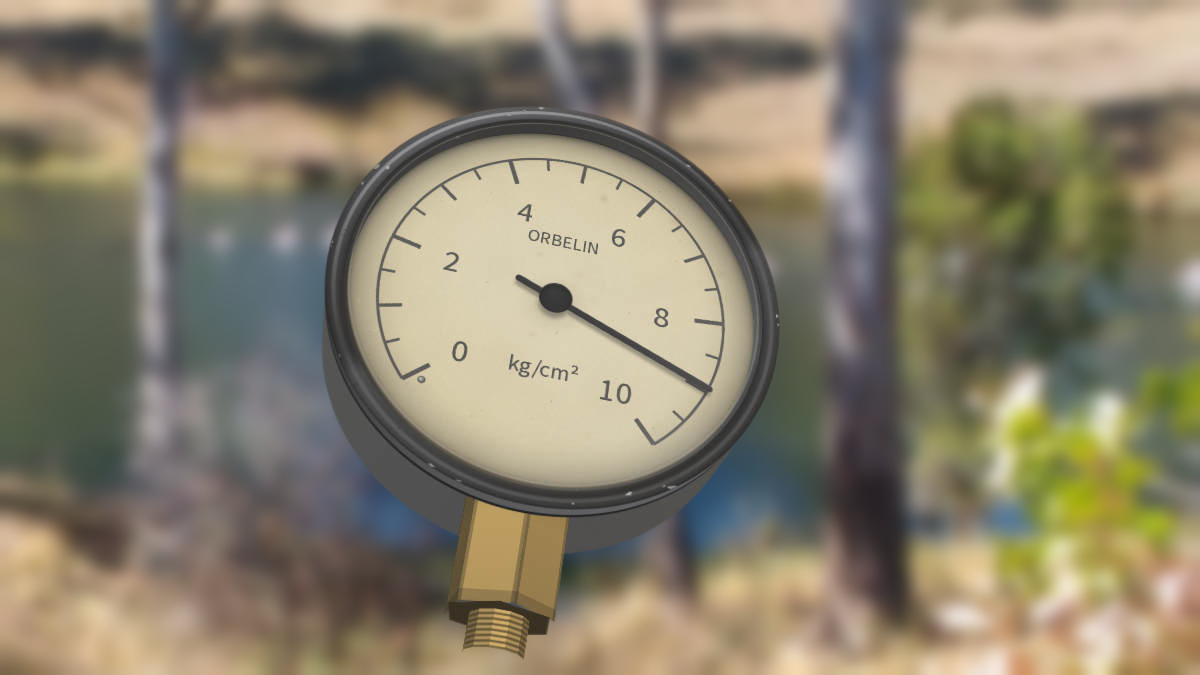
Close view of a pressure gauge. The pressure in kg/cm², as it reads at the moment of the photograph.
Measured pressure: 9 kg/cm²
